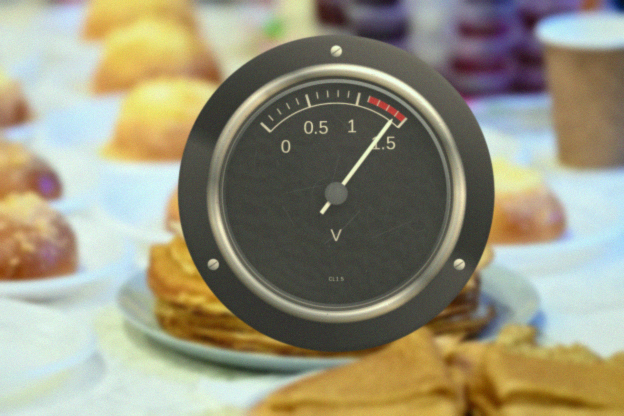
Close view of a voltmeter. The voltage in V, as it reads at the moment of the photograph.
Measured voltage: 1.4 V
